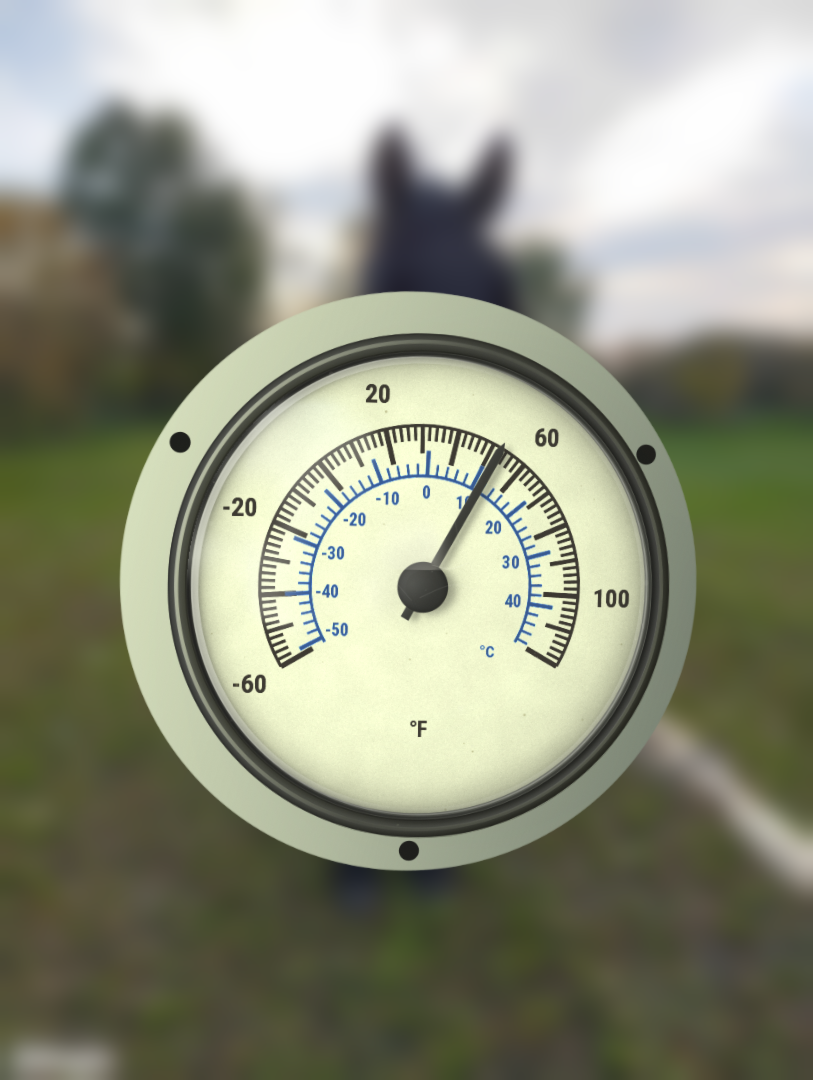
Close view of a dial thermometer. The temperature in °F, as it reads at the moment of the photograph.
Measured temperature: 52 °F
